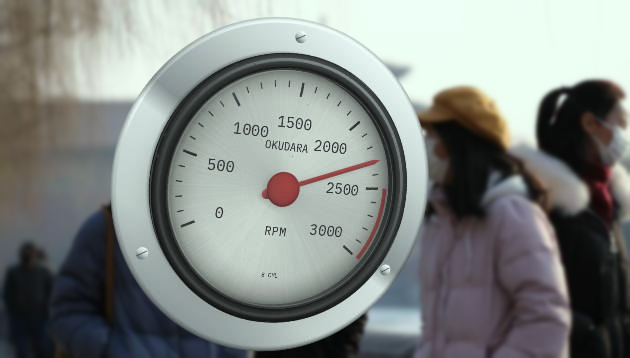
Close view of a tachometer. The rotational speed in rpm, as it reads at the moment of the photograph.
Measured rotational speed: 2300 rpm
